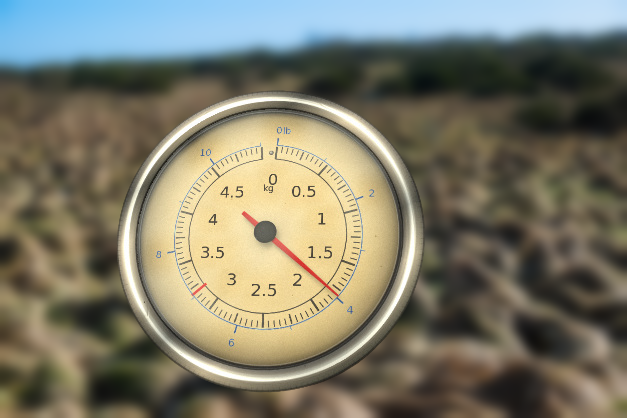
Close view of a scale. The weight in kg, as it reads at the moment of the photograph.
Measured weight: 1.8 kg
